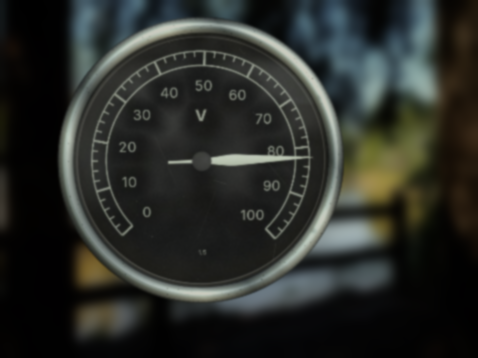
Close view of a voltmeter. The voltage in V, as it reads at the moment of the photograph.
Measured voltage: 82 V
